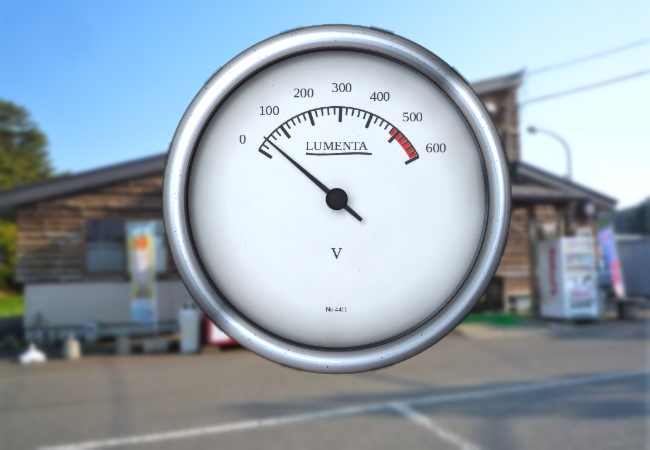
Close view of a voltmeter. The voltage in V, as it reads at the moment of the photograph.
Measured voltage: 40 V
